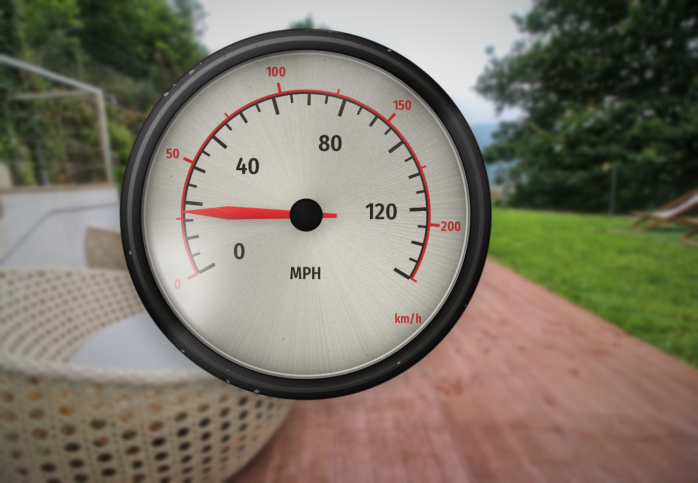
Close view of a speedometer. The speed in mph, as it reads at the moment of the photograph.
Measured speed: 17.5 mph
